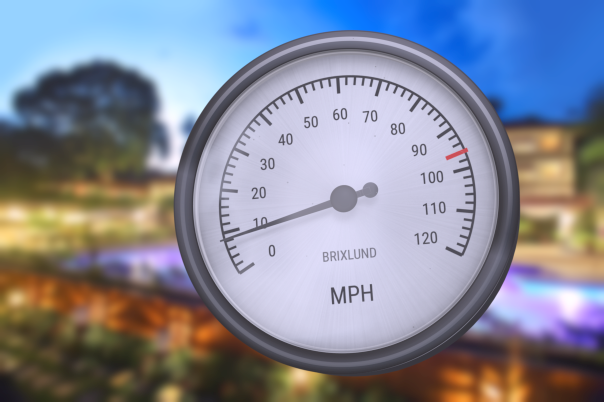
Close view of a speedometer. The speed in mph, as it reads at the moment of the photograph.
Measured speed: 8 mph
